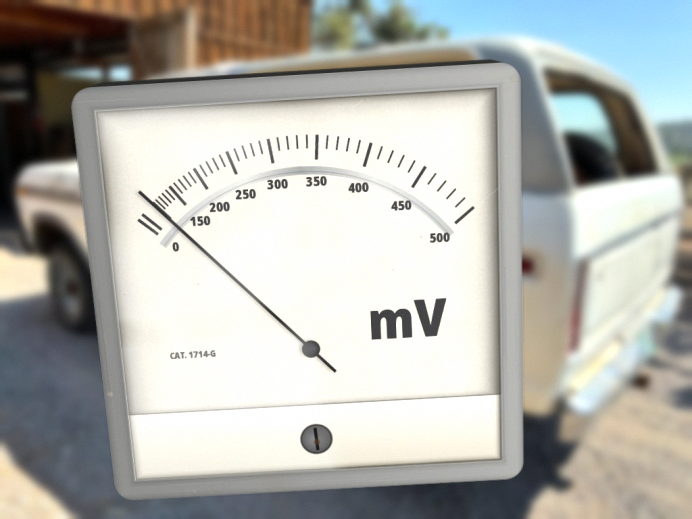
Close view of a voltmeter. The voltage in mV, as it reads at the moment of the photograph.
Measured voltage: 100 mV
